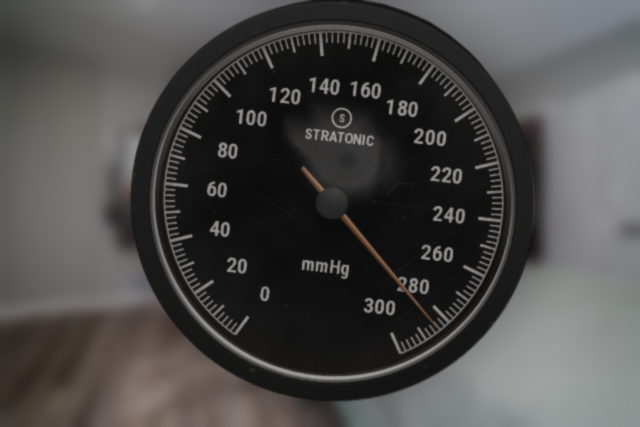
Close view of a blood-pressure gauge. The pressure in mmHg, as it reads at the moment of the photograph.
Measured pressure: 284 mmHg
